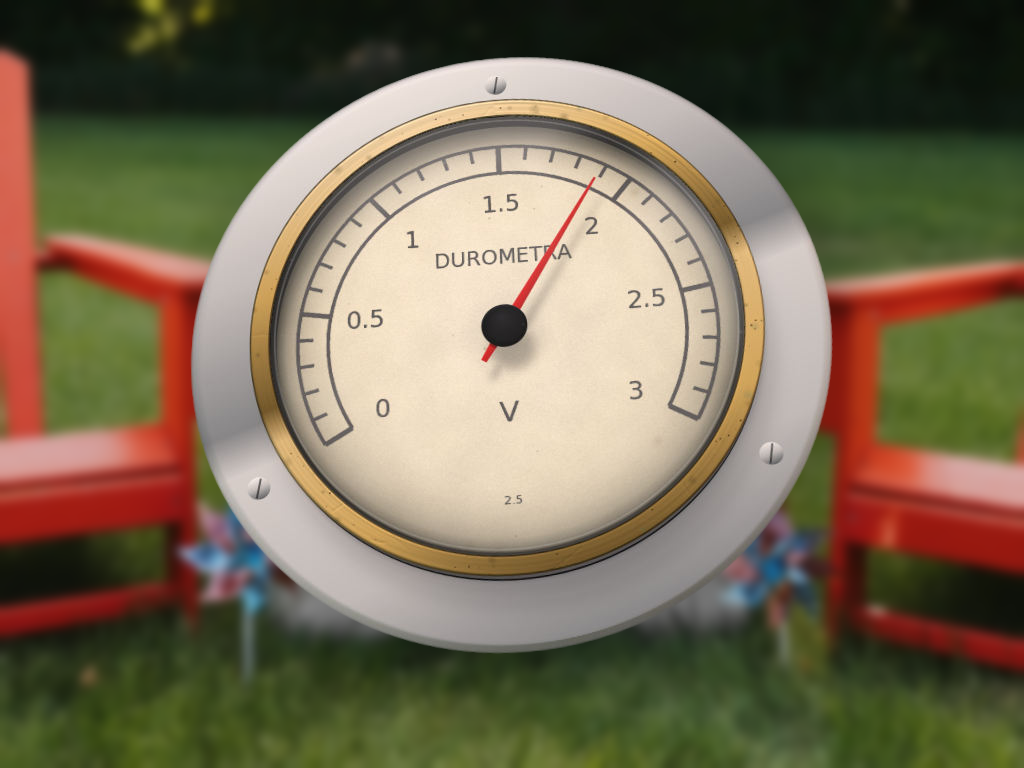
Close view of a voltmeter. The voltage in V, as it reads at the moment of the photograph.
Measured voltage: 1.9 V
